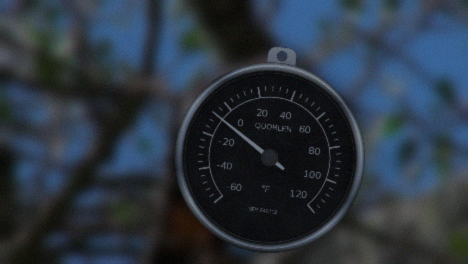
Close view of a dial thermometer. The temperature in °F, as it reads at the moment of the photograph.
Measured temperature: -8 °F
